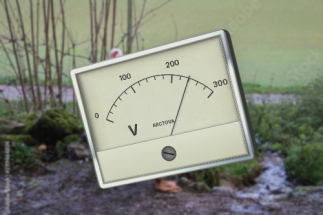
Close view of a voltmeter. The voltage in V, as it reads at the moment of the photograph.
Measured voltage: 240 V
